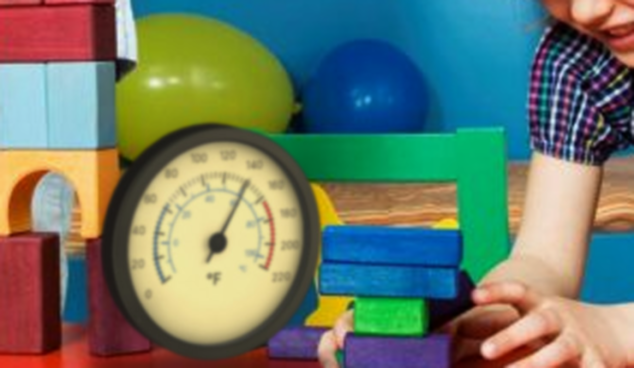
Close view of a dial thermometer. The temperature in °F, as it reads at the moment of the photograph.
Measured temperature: 140 °F
